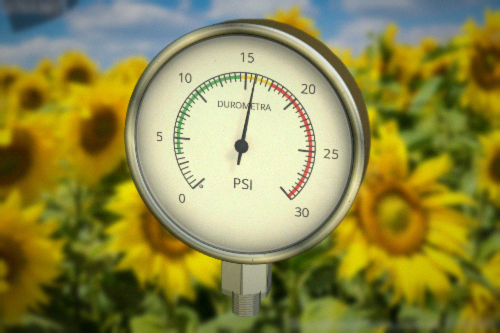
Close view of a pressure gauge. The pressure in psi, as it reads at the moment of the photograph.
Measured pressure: 16 psi
